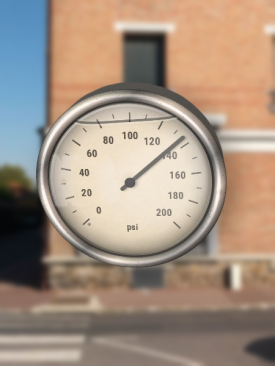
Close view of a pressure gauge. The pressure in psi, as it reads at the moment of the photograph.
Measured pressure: 135 psi
